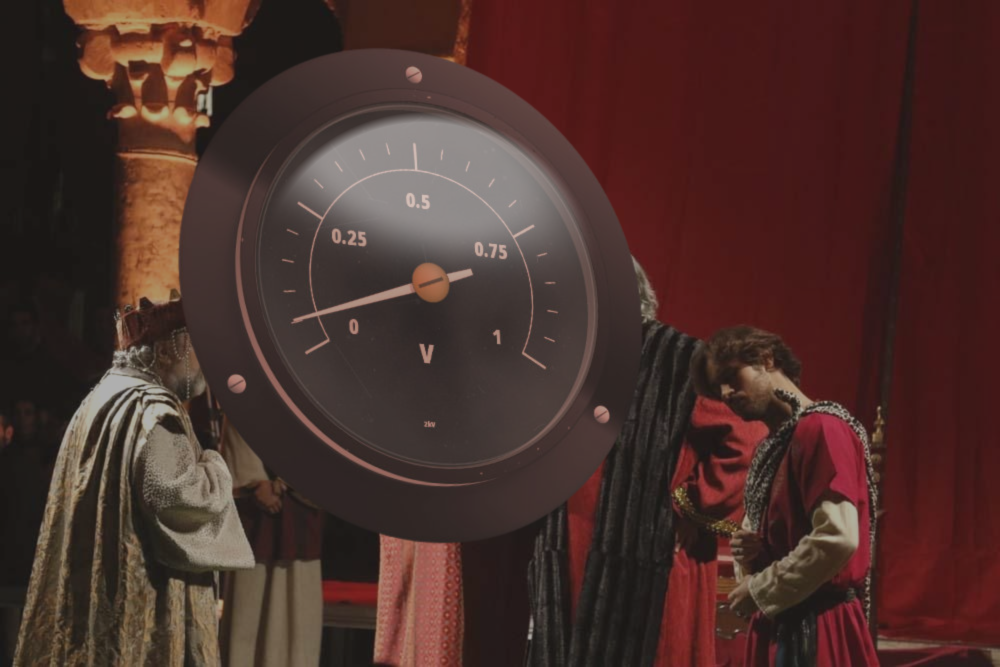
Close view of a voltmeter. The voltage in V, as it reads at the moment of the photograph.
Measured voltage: 0.05 V
